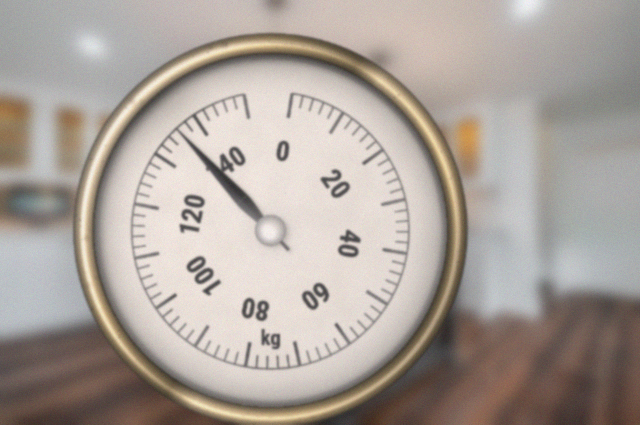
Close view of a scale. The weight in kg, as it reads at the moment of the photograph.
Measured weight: 136 kg
